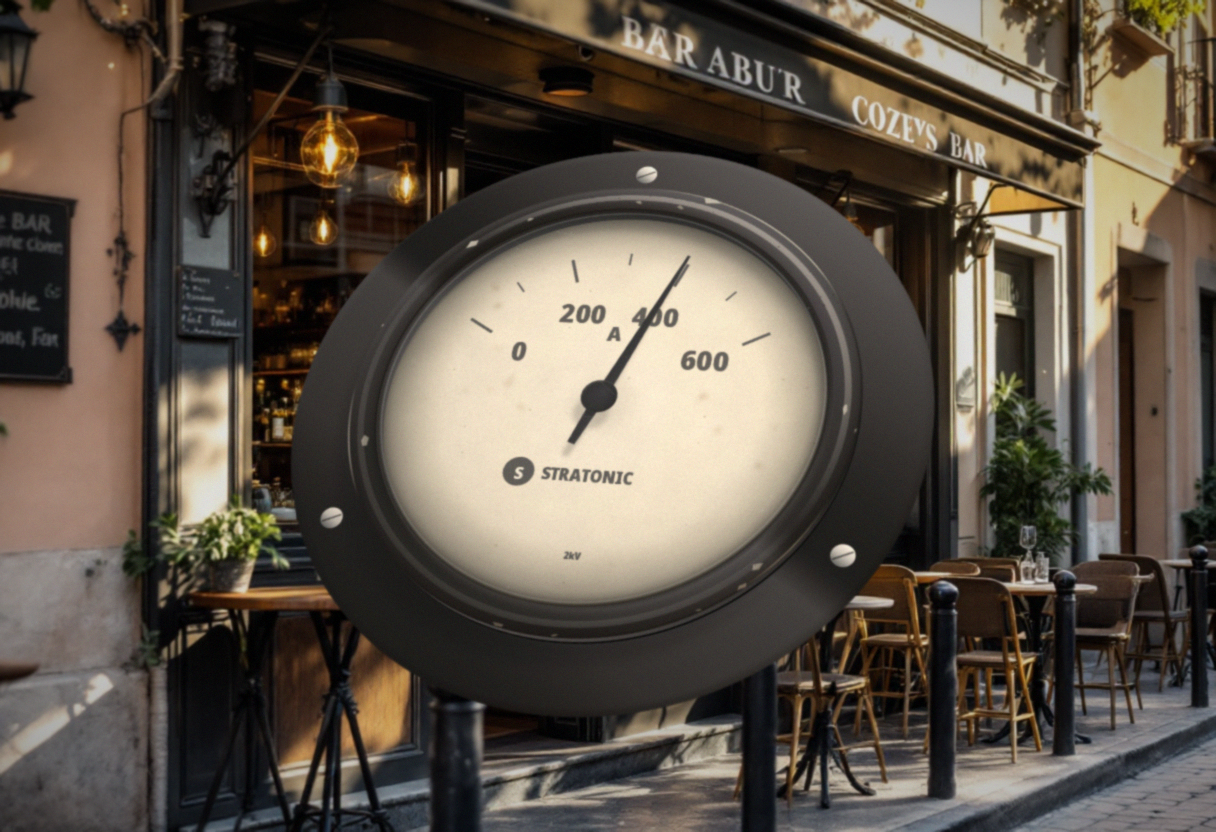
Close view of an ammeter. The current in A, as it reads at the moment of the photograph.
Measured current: 400 A
